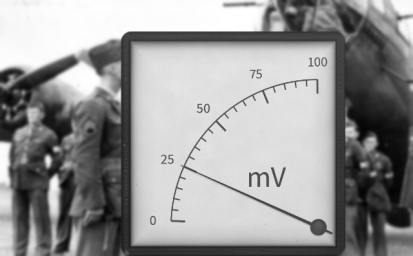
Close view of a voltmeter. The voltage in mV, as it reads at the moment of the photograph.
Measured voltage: 25 mV
